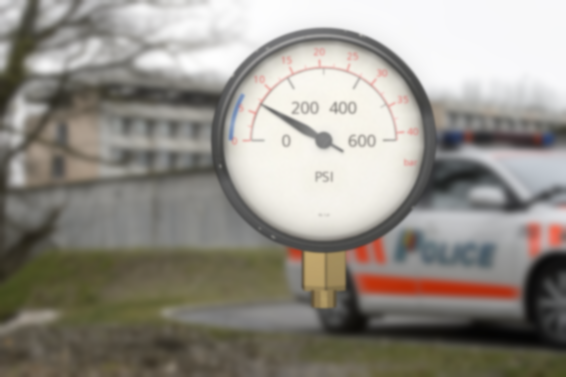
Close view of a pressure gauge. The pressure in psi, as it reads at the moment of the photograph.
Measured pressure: 100 psi
